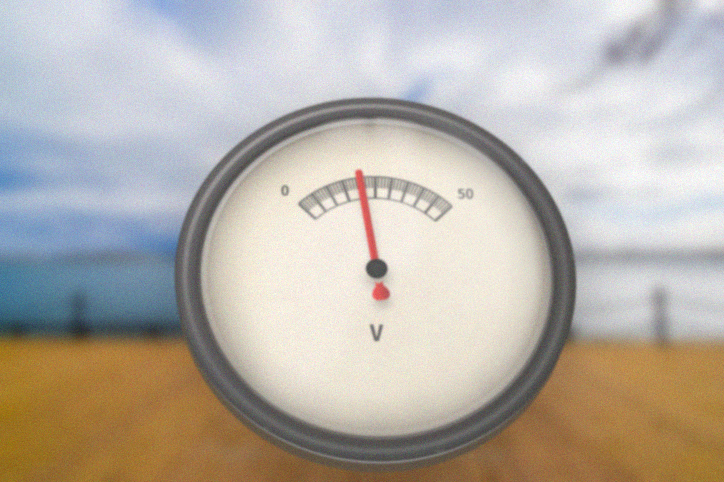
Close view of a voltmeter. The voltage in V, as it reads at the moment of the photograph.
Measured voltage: 20 V
